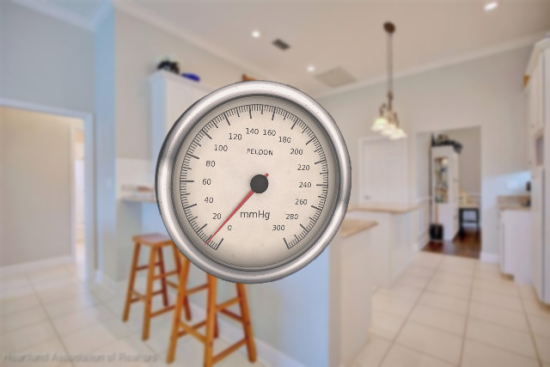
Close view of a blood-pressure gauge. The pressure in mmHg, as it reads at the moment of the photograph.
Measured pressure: 10 mmHg
